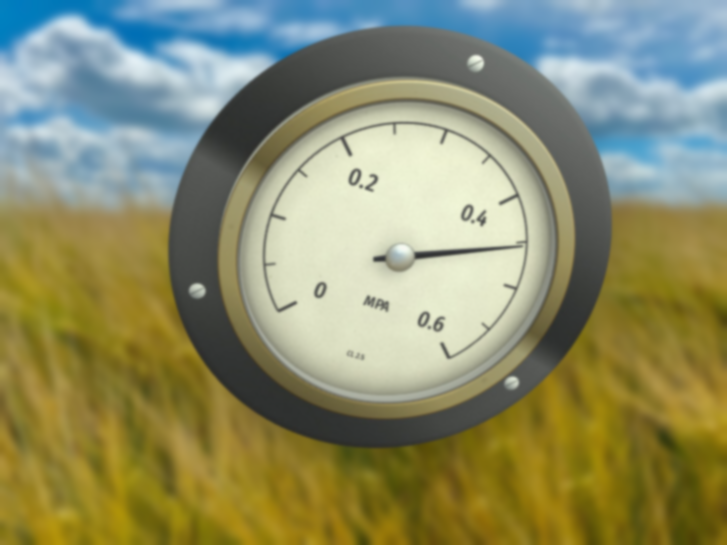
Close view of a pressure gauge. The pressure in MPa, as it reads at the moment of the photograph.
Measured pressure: 0.45 MPa
